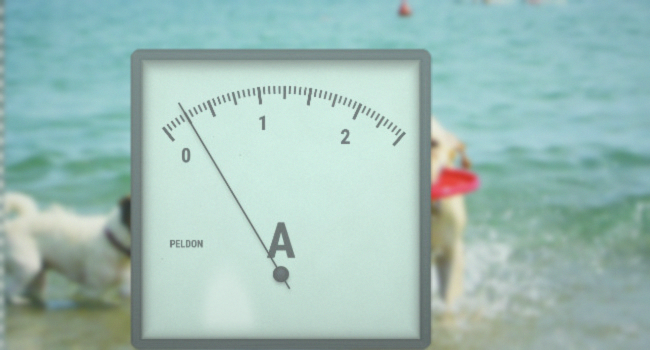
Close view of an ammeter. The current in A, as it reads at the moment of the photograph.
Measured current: 0.25 A
